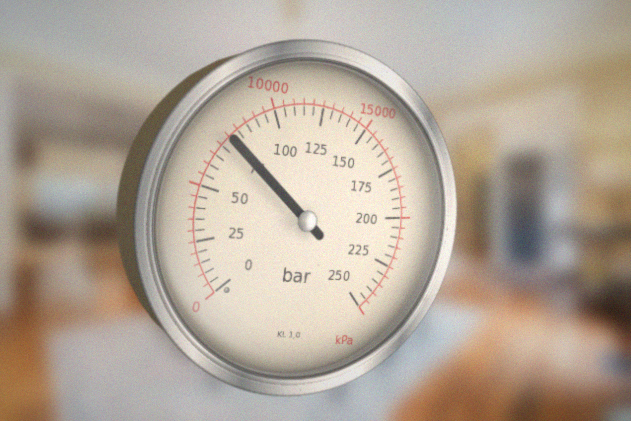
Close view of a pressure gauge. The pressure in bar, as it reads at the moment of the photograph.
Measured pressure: 75 bar
